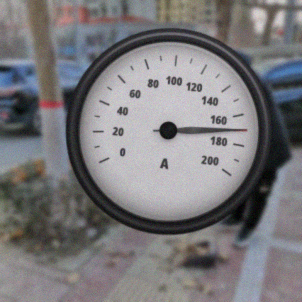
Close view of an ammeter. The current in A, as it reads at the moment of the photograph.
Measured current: 170 A
